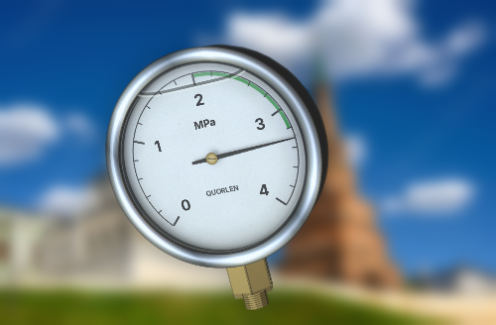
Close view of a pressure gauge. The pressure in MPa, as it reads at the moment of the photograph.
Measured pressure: 3.3 MPa
